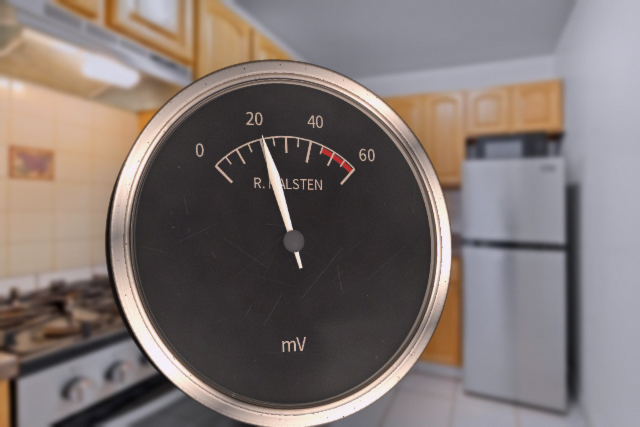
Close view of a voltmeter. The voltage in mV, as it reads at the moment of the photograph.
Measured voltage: 20 mV
